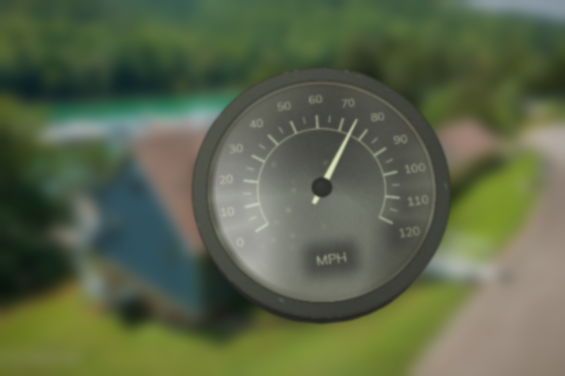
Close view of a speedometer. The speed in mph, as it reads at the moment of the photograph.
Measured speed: 75 mph
